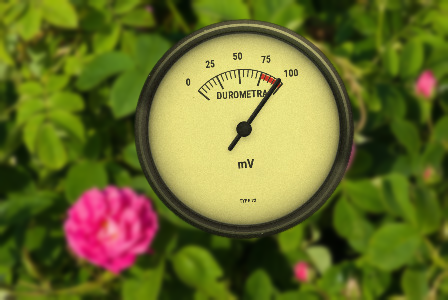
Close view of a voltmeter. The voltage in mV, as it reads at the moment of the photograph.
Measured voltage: 95 mV
